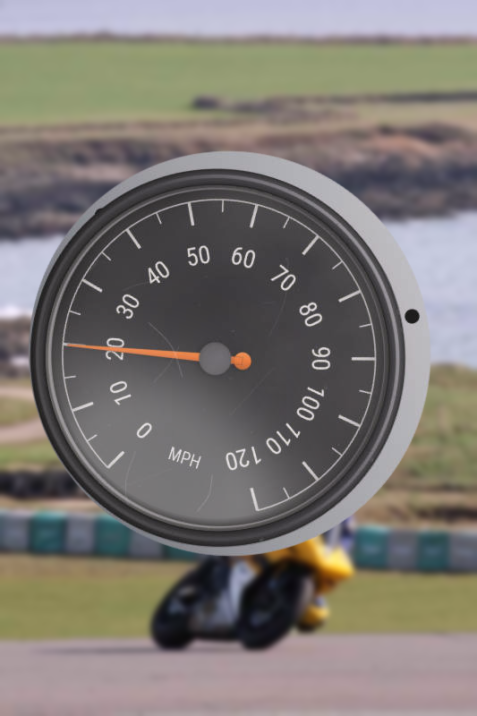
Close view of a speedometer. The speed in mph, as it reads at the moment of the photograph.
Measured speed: 20 mph
